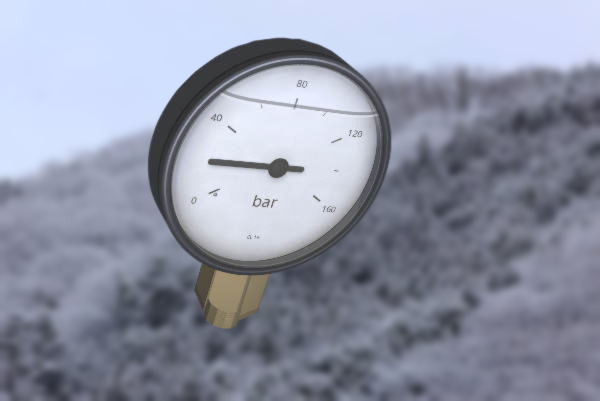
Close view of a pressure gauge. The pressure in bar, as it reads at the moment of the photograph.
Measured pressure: 20 bar
